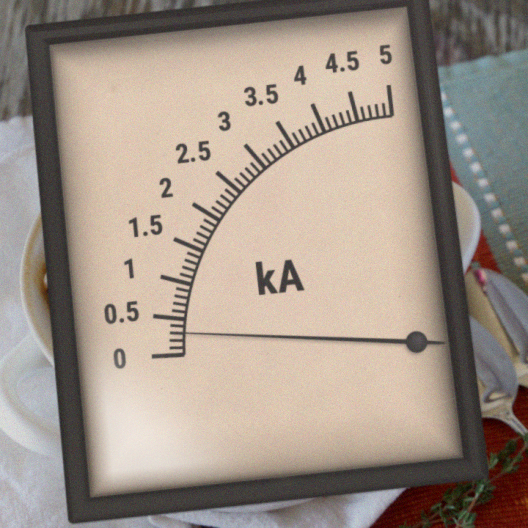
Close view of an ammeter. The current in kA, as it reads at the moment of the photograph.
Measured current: 0.3 kA
